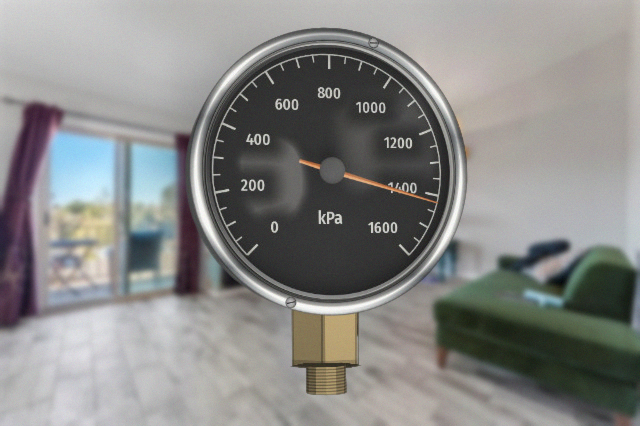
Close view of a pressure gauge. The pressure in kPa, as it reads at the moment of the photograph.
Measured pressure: 1425 kPa
